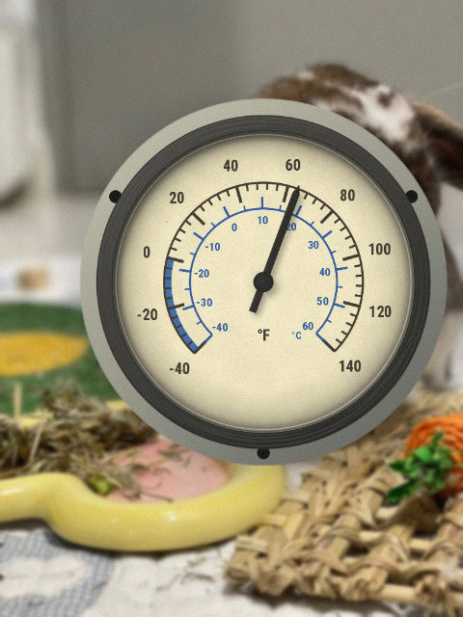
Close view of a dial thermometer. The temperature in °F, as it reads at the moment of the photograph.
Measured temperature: 64 °F
